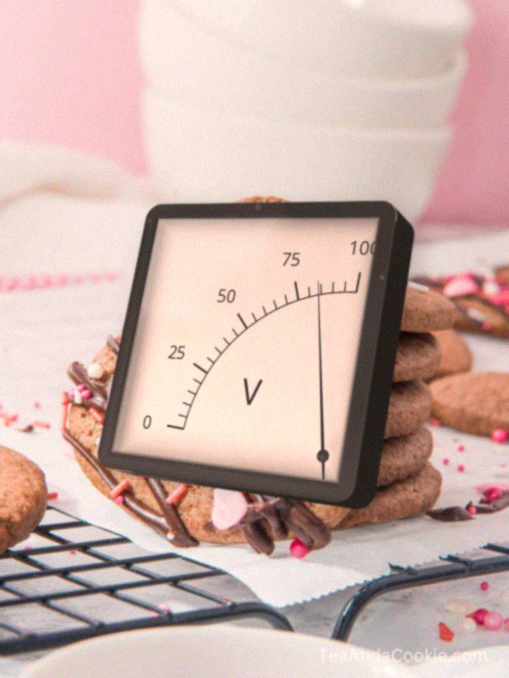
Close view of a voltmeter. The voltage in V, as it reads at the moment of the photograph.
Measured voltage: 85 V
